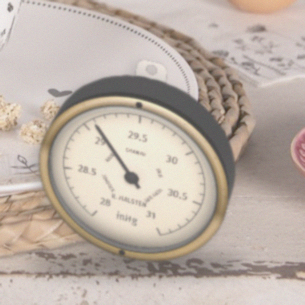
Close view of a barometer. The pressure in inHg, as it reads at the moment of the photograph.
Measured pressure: 29.1 inHg
